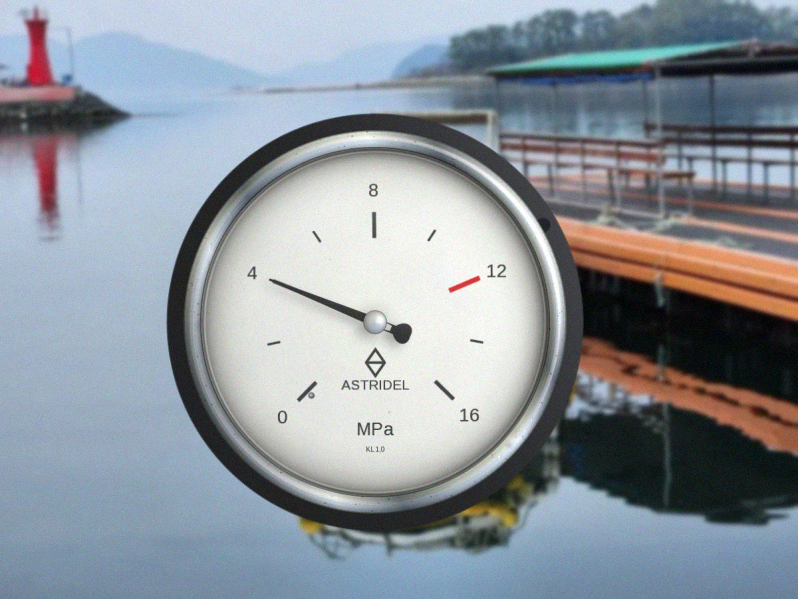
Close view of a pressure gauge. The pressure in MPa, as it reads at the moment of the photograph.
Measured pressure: 4 MPa
